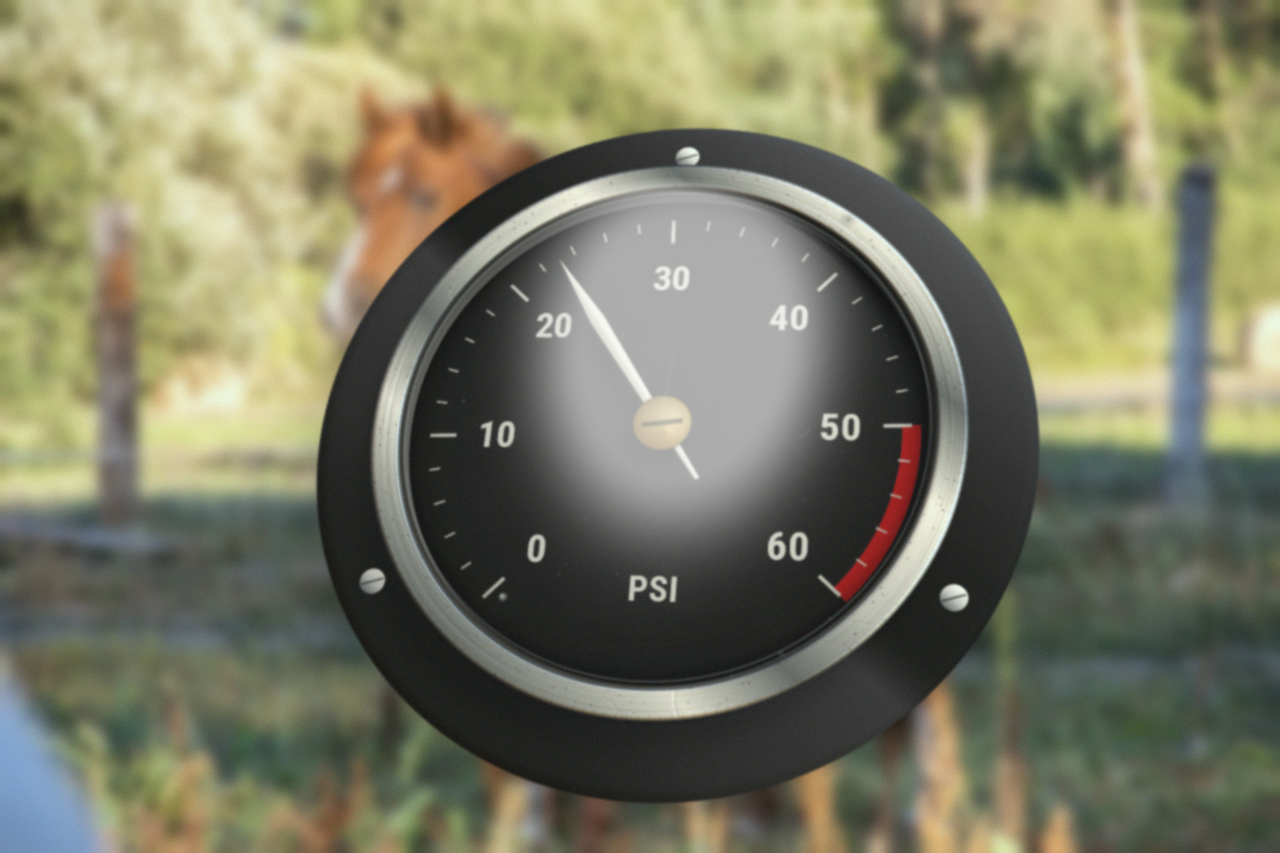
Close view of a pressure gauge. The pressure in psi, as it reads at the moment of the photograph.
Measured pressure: 23 psi
